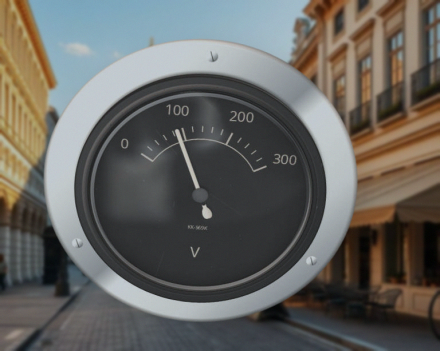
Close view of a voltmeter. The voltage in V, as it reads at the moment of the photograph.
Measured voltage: 90 V
